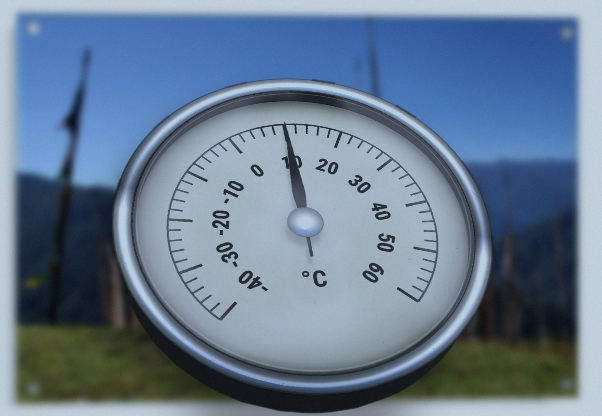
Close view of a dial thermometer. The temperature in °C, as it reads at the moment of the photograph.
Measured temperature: 10 °C
